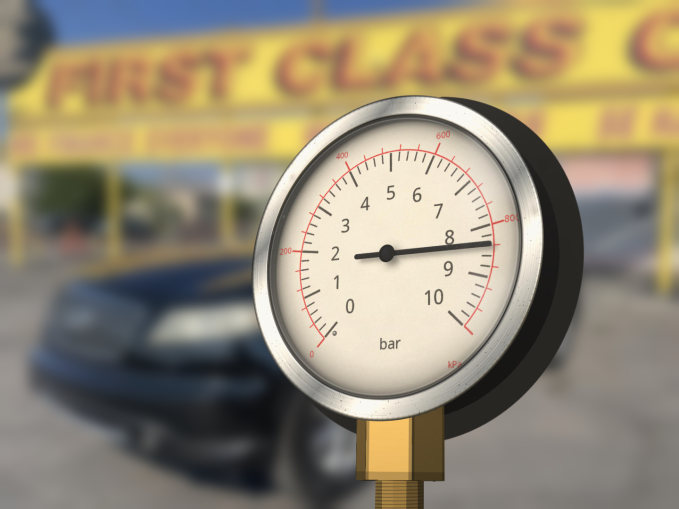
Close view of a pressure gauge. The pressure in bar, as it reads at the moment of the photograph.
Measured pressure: 8.4 bar
